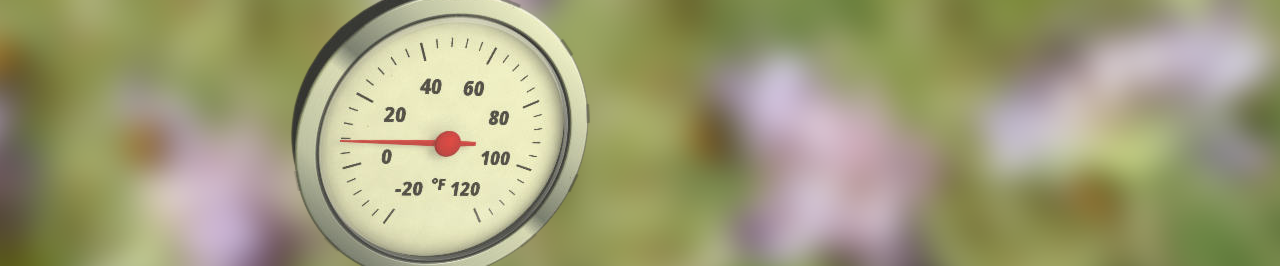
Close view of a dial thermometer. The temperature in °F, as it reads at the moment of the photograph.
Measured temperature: 8 °F
